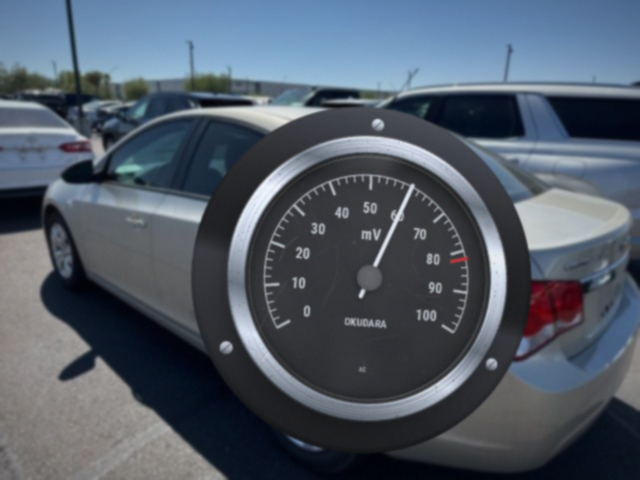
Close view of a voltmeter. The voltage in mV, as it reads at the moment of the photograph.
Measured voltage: 60 mV
